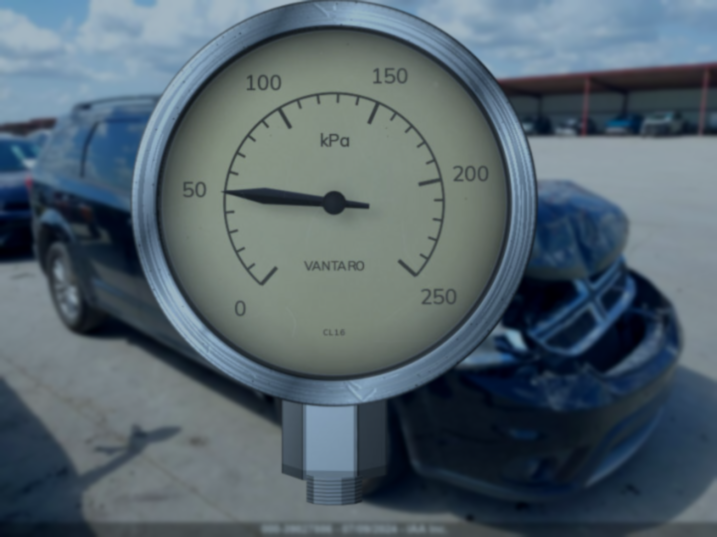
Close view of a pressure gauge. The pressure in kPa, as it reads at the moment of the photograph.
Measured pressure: 50 kPa
